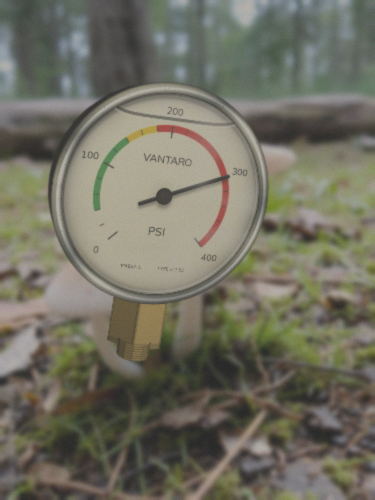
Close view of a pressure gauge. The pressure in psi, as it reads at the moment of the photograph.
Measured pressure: 300 psi
